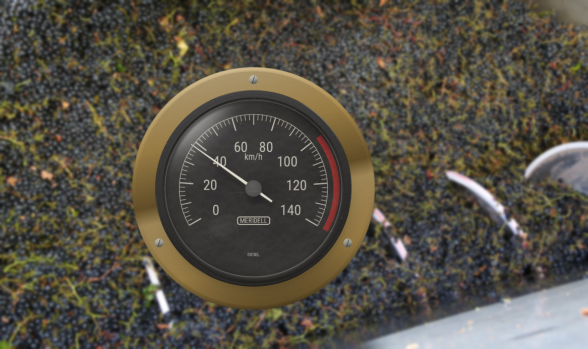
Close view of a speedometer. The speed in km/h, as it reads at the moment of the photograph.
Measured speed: 38 km/h
